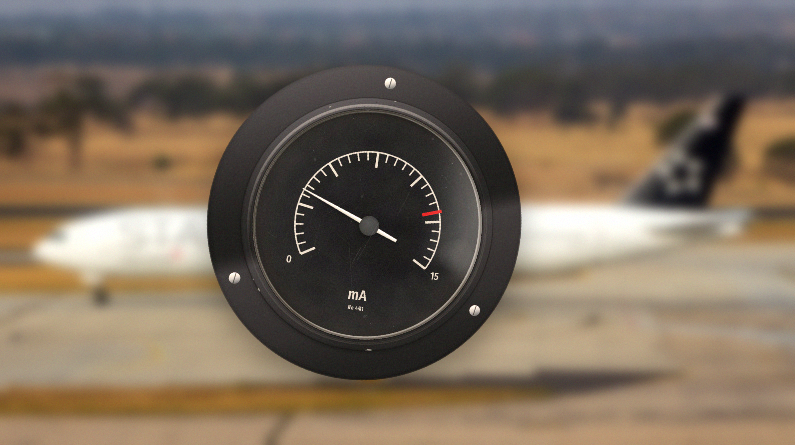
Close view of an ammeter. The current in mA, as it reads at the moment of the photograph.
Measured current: 3.25 mA
